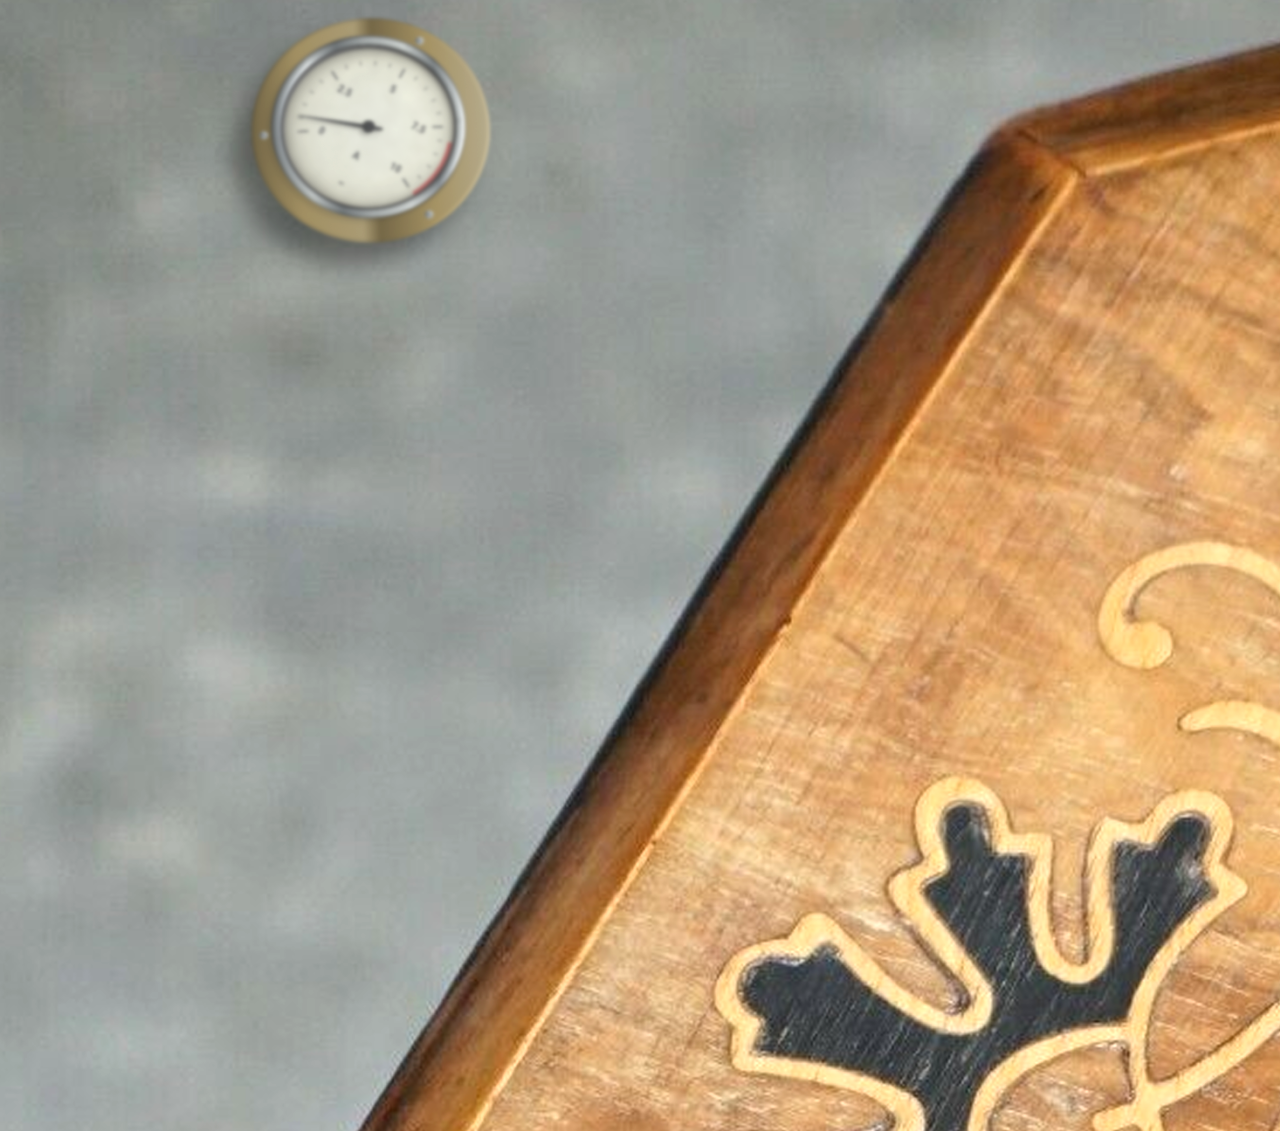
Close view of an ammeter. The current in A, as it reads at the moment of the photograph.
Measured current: 0.5 A
